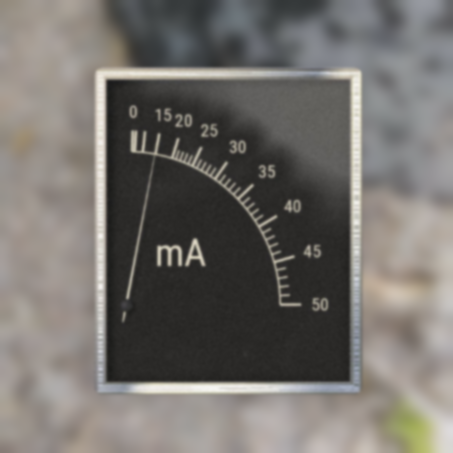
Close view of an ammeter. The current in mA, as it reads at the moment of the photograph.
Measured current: 15 mA
